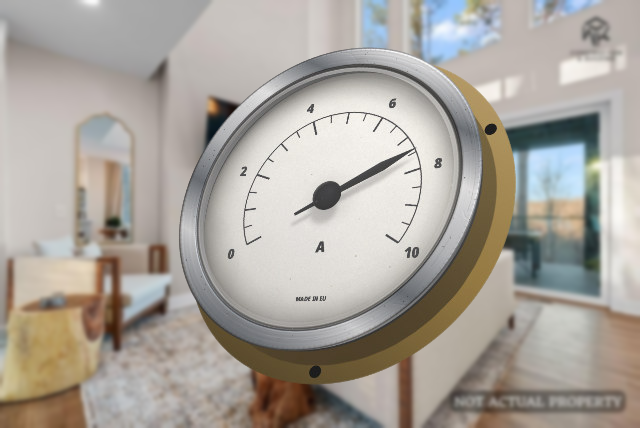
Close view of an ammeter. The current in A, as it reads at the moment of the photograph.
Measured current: 7.5 A
